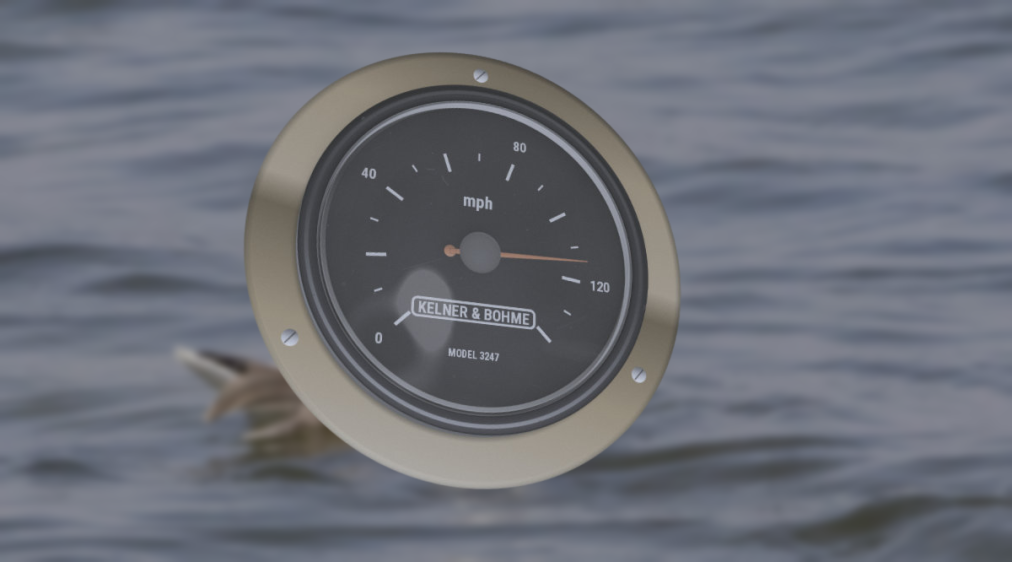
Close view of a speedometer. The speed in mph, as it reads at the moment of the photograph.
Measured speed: 115 mph
